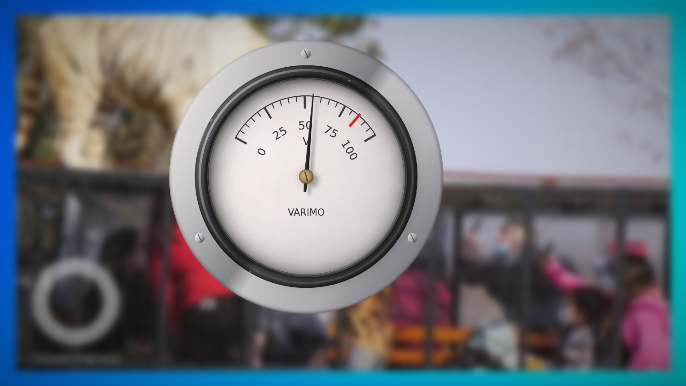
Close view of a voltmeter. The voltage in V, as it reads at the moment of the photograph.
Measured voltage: 55 V
